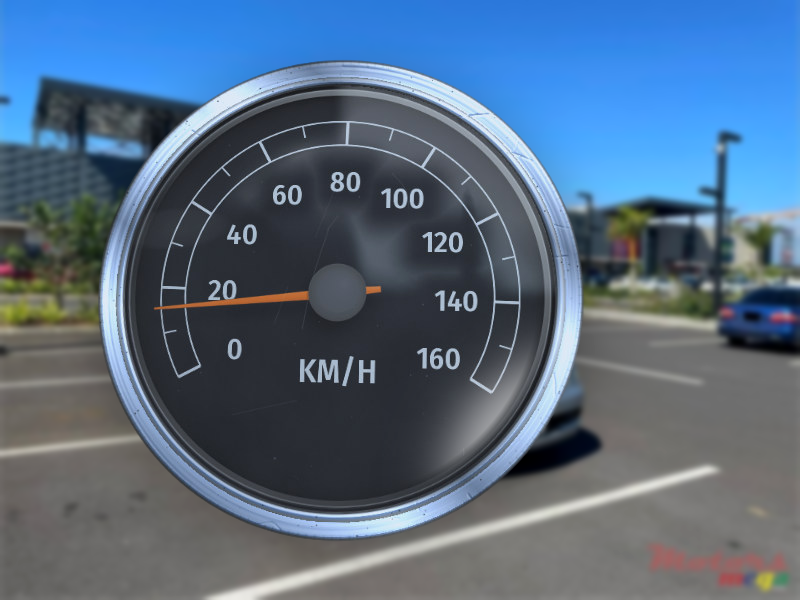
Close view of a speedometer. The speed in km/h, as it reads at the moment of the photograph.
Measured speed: 15 km/h
